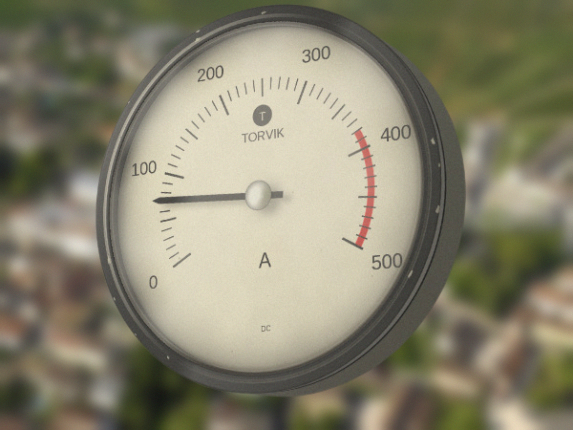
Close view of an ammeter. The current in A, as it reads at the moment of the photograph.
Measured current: 70 A
